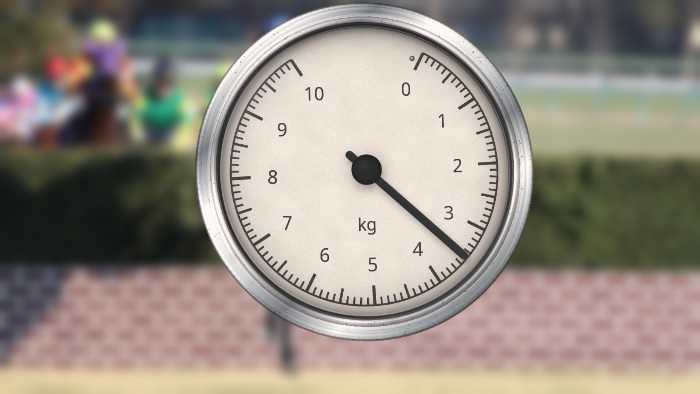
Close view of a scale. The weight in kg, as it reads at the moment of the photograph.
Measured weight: 3.5 kg
